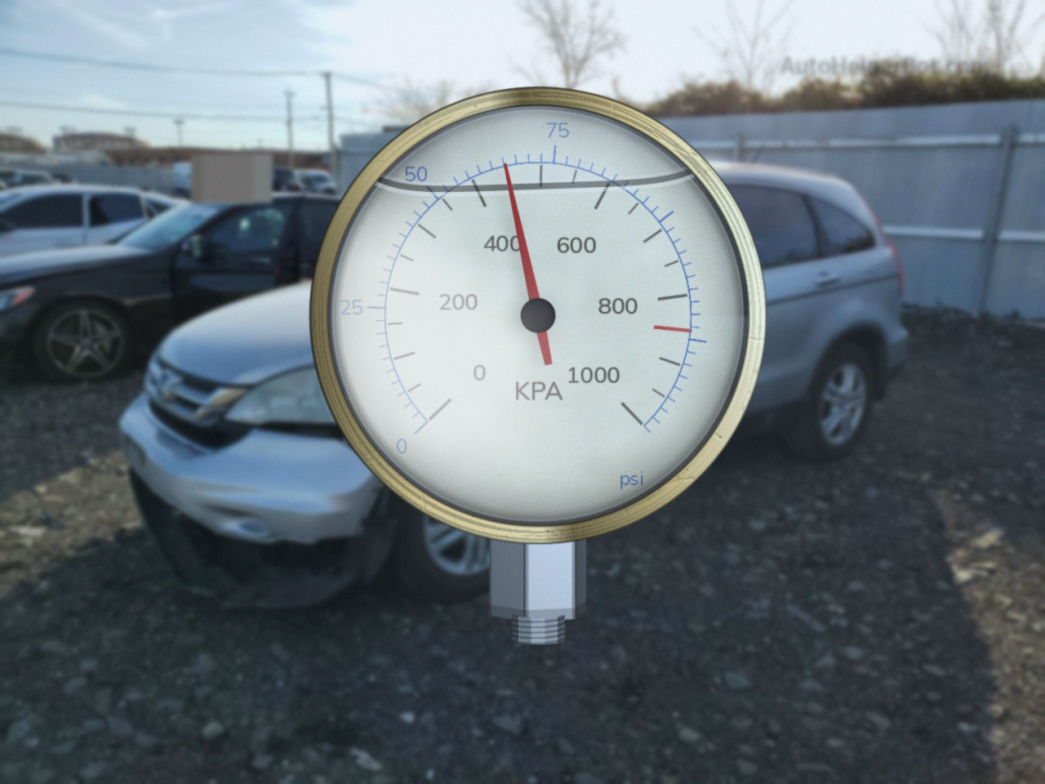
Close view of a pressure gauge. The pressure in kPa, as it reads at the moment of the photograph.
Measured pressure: 450 kPa
